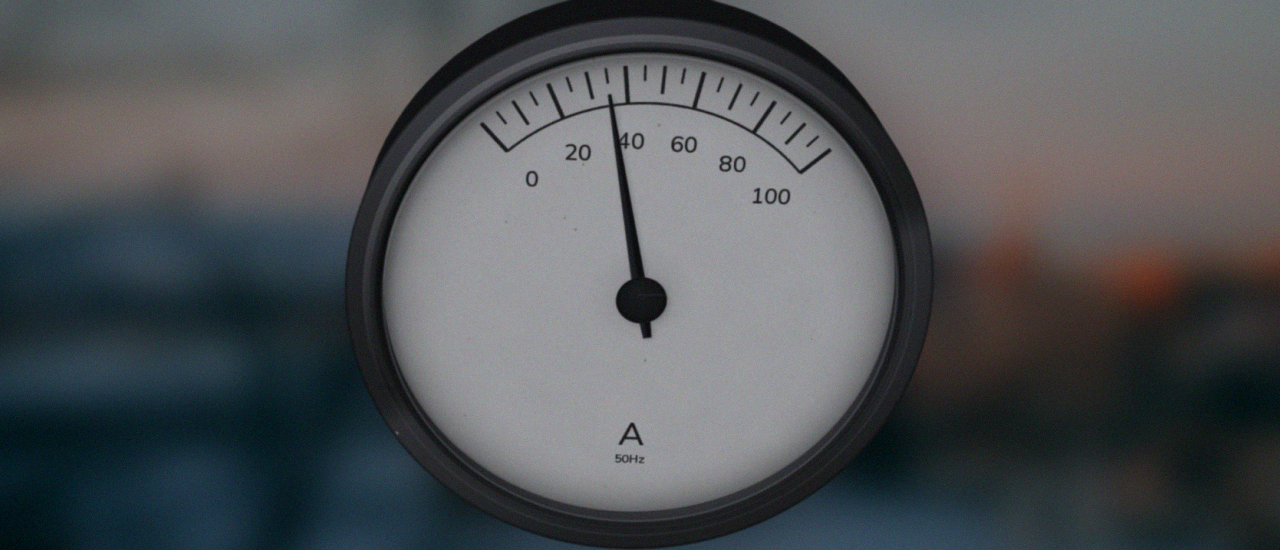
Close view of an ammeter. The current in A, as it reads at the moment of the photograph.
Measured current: 35 A
